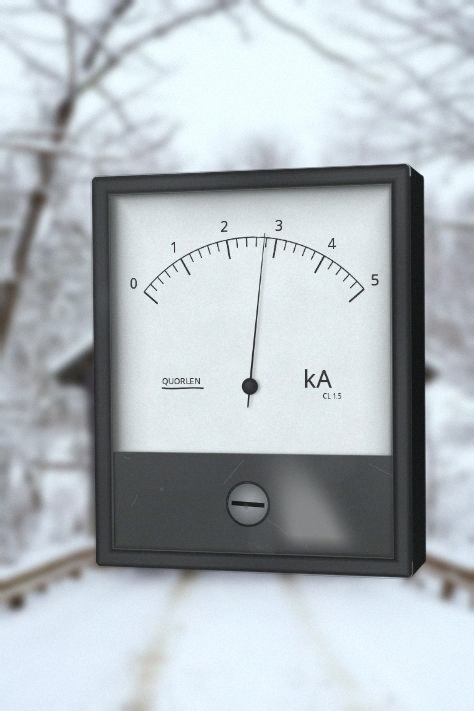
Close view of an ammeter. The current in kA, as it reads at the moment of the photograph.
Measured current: 2.8 kA
